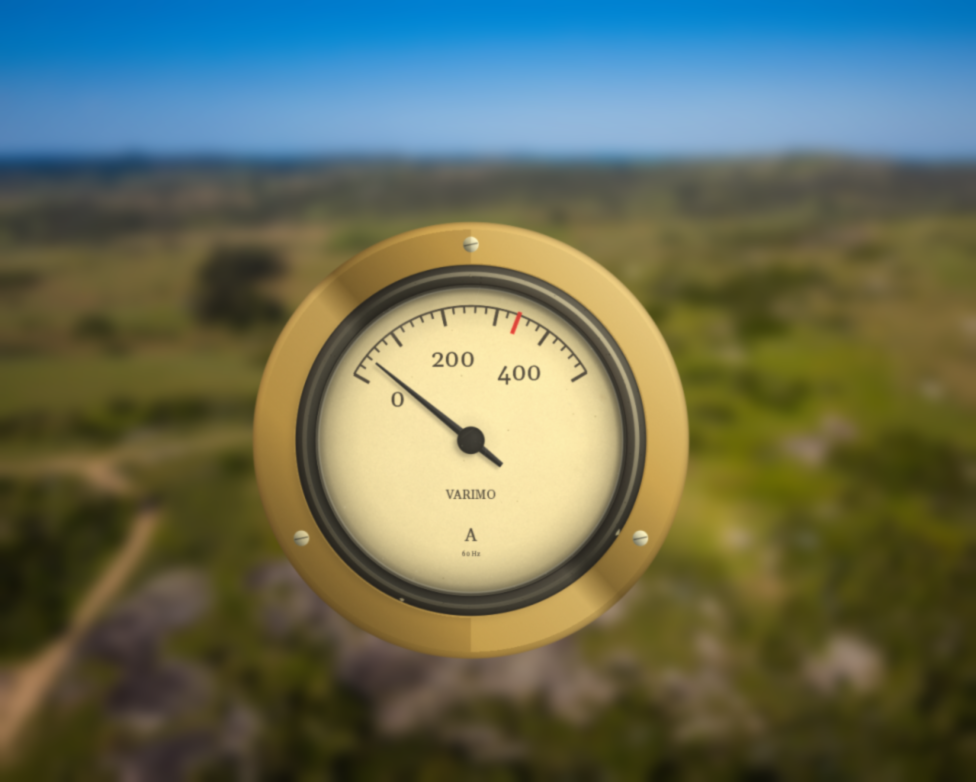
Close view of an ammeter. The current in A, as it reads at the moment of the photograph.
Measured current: 40 A
